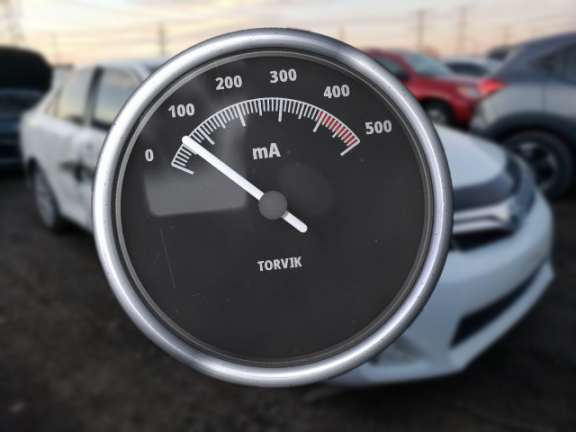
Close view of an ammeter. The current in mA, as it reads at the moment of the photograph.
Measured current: 60 mA
